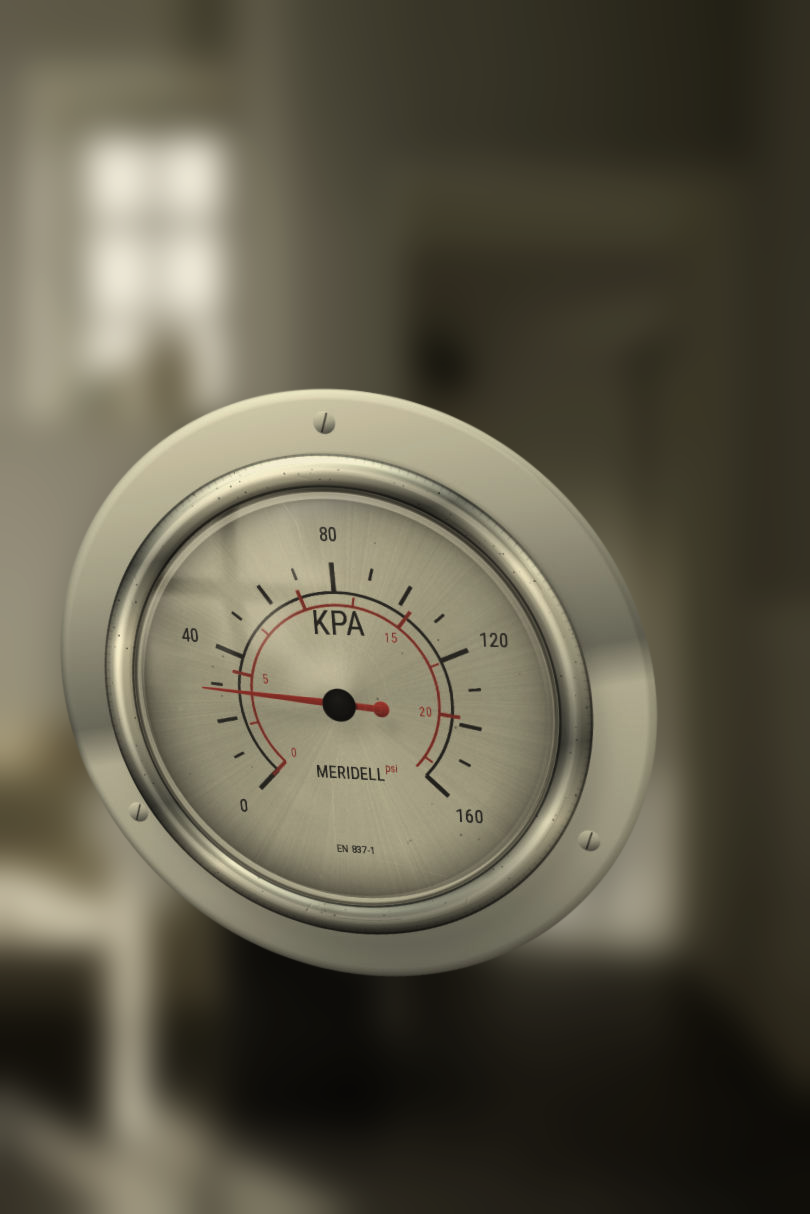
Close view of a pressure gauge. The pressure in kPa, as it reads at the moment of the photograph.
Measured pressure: 30 kPa
